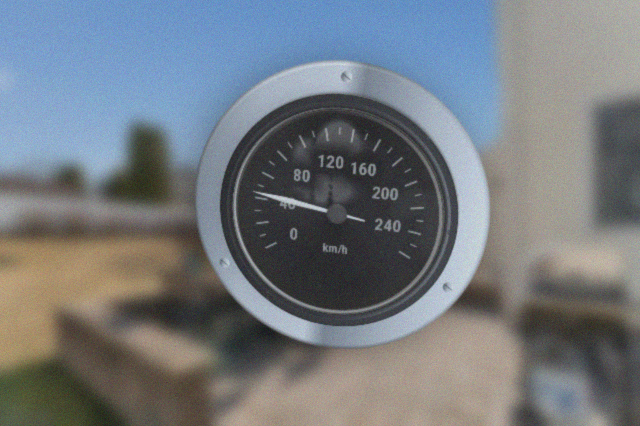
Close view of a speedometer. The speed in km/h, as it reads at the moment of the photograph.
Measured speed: 45 km/h
